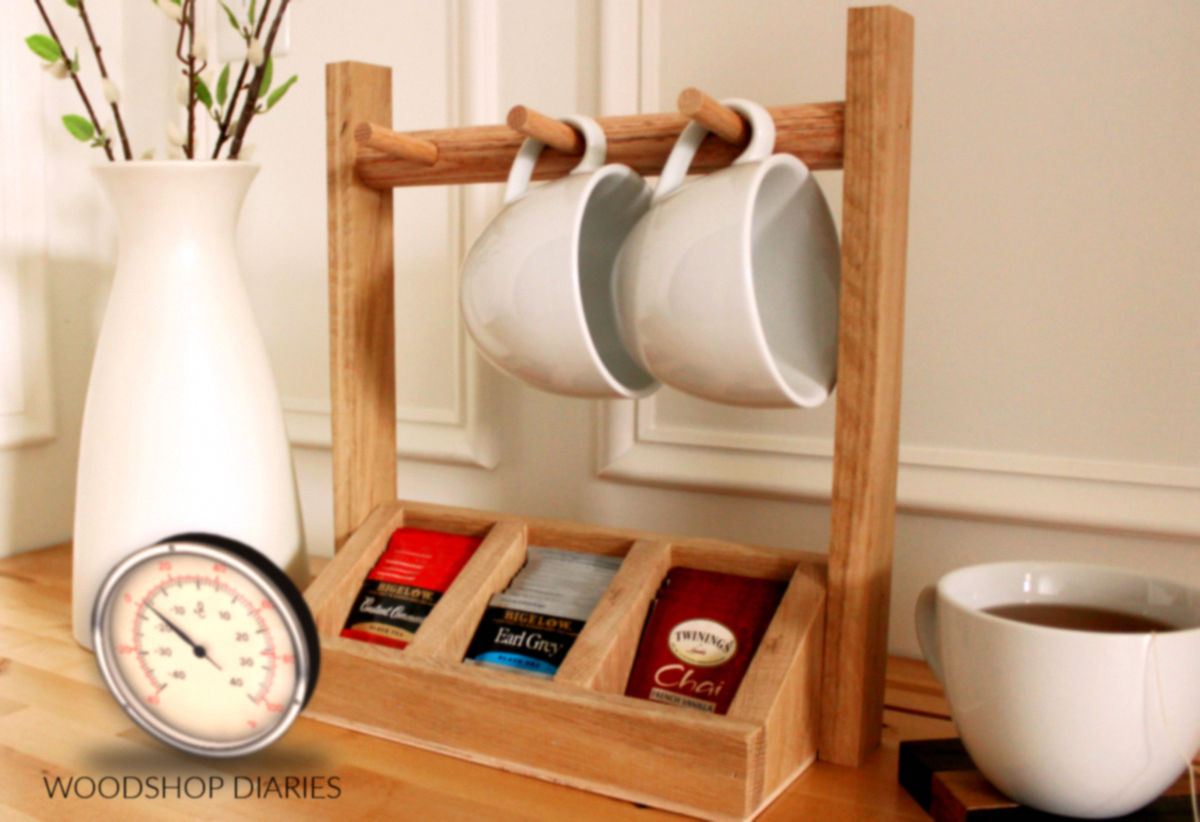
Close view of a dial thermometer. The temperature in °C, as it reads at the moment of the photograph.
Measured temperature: -15 °C
